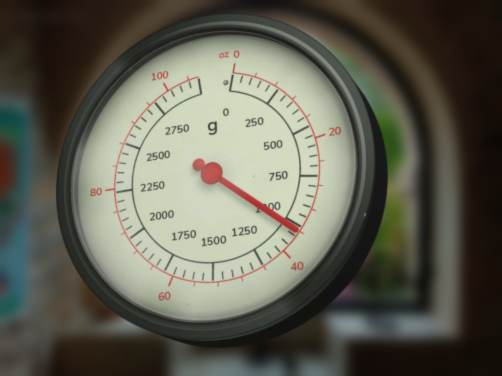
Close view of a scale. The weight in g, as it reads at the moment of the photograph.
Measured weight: 1025 g
